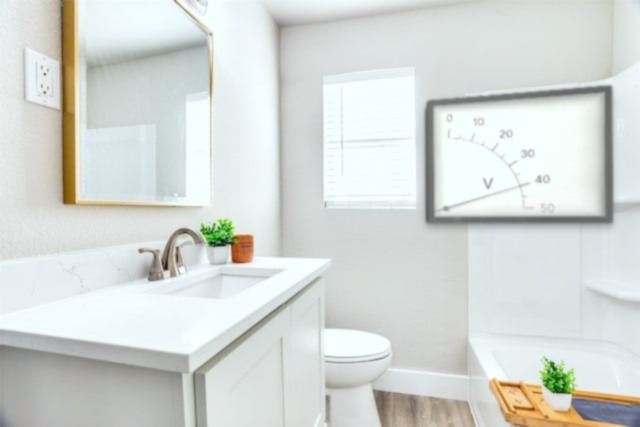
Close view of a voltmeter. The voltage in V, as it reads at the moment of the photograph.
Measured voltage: 40 V
